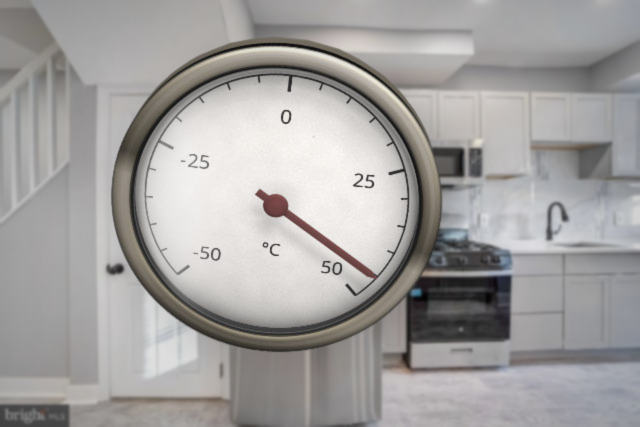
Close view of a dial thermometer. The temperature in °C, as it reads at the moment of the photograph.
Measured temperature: 45 °C
